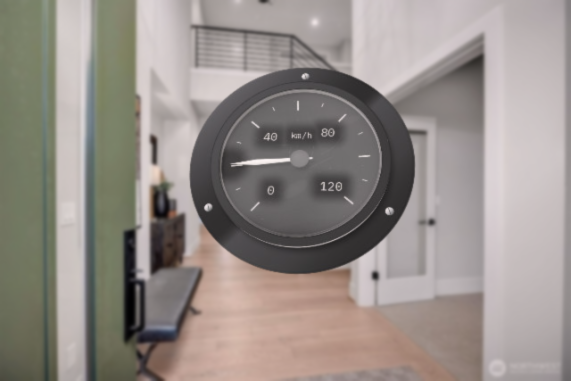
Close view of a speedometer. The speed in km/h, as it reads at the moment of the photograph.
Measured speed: 20 km/h
